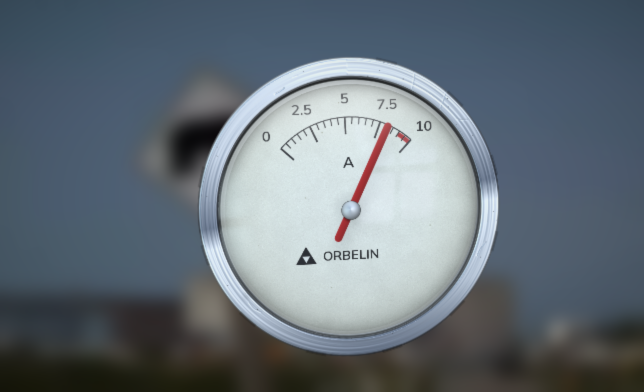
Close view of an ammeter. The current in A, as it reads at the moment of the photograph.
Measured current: 8 A
